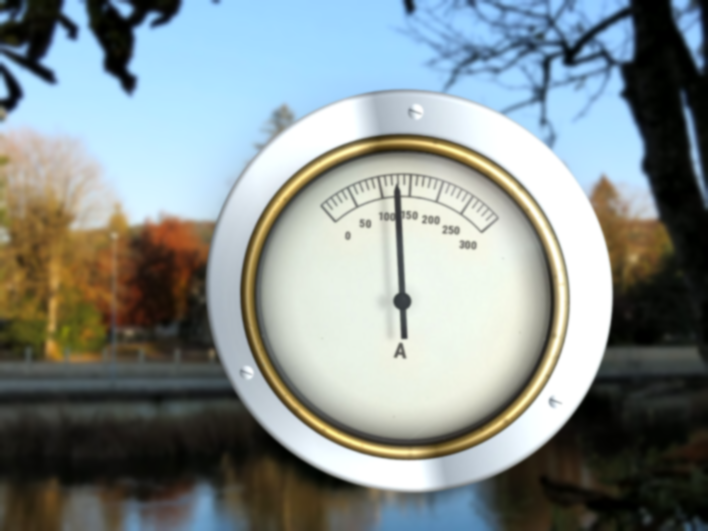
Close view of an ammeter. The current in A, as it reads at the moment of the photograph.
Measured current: 130 A
